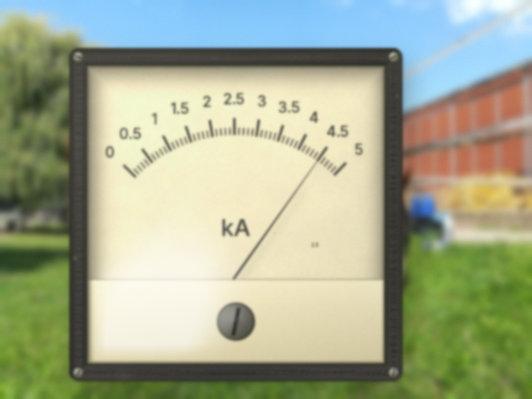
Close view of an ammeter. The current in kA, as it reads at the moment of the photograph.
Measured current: 4.5 kA
